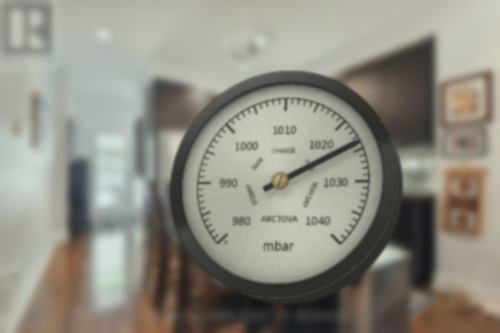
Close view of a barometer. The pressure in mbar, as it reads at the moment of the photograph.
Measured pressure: 1024 mbar
